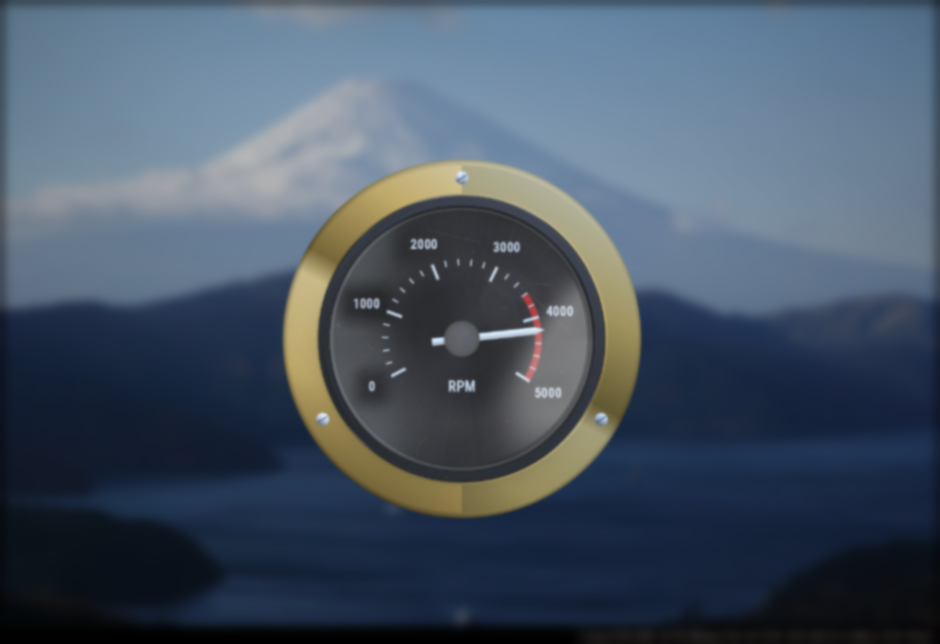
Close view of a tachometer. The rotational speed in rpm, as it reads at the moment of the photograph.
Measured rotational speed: 4200 rpm
